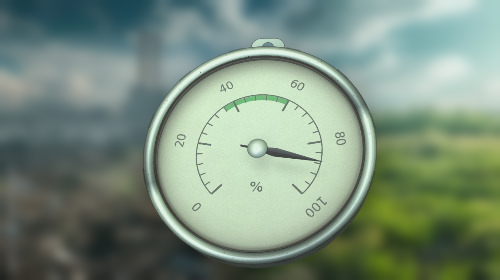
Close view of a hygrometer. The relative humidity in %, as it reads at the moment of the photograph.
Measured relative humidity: 88 %
